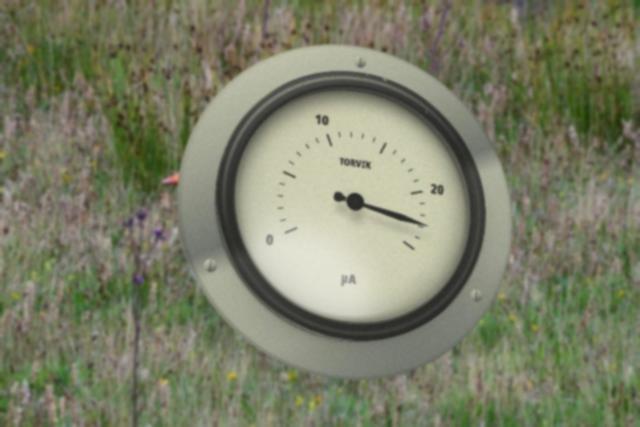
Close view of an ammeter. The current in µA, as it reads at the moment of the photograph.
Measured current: 23 µA
